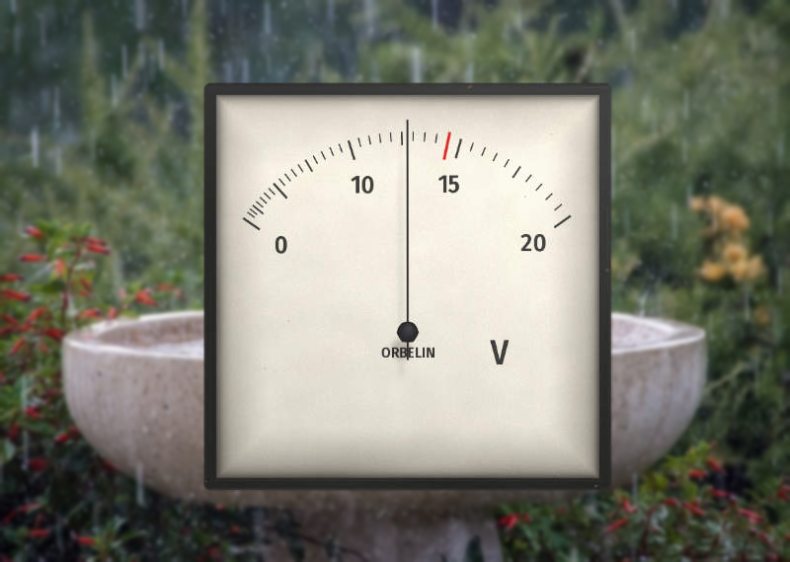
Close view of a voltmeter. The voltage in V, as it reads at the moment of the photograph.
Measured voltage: 12.75 V
